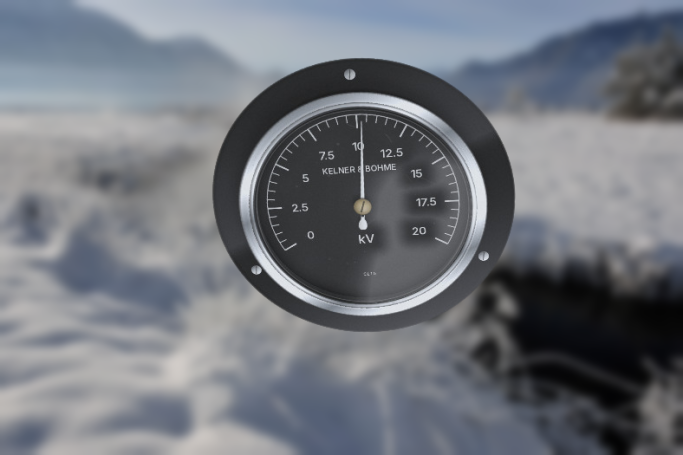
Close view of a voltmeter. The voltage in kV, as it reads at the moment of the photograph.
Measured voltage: 10.25 kV
